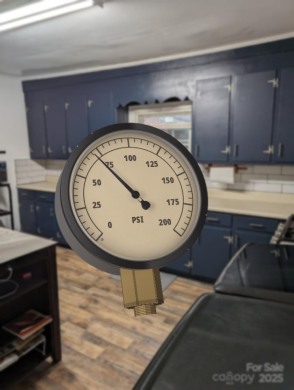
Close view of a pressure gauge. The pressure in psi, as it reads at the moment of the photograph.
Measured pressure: 70 psi
